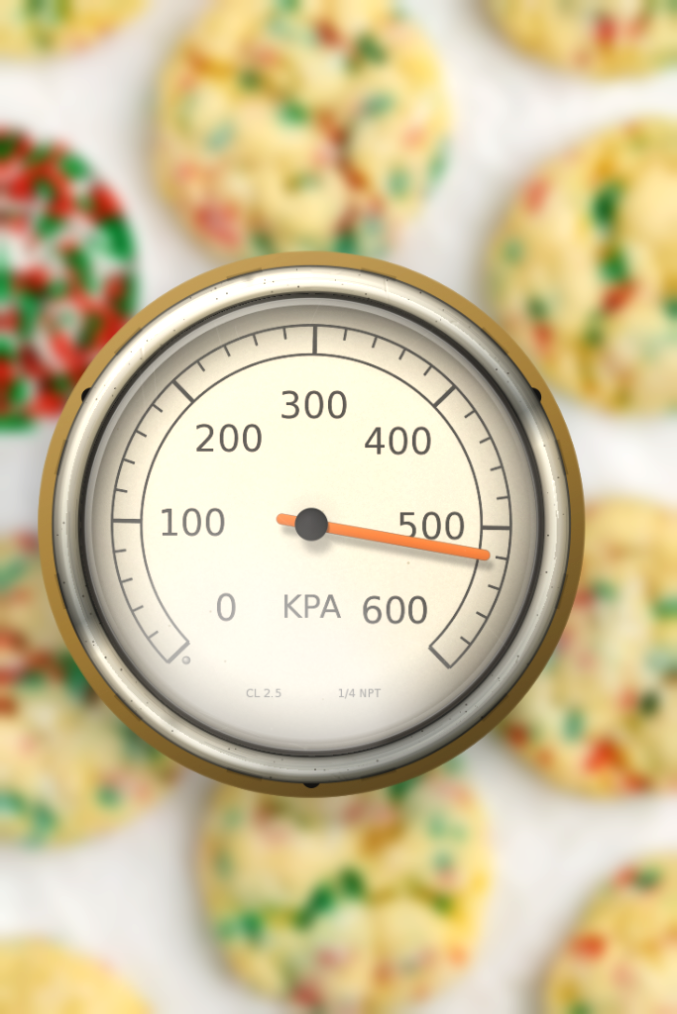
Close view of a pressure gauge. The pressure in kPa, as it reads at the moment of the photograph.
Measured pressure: 520 kPa
